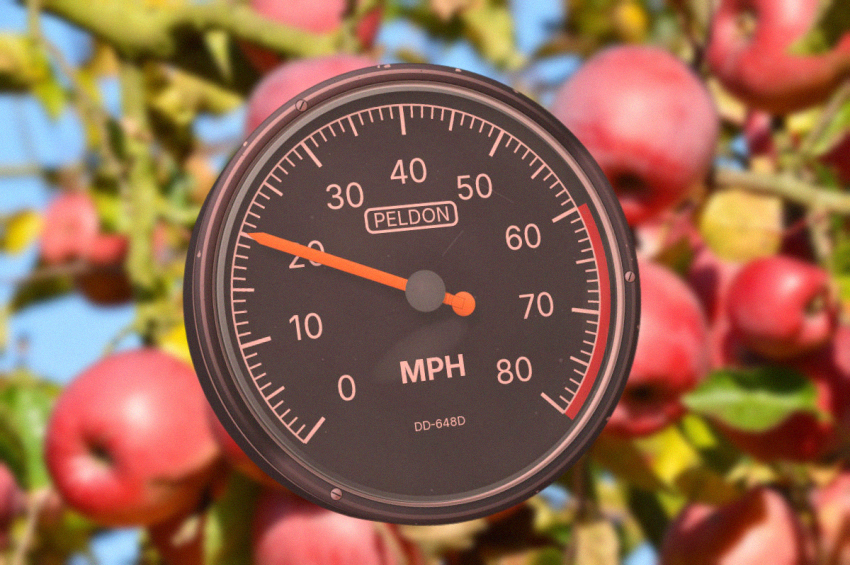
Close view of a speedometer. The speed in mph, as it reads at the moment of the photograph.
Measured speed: 20 mph
